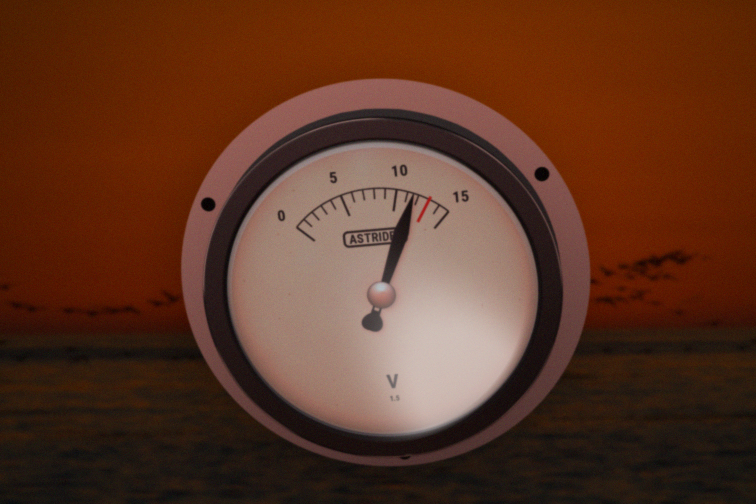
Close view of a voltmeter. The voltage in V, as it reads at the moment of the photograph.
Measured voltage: 11.5 V
